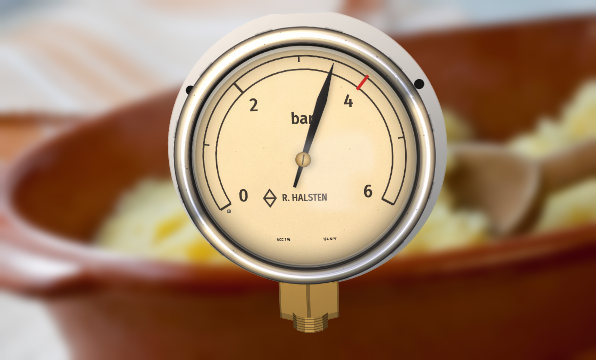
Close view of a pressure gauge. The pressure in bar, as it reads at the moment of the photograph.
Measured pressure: 3.5 bar
